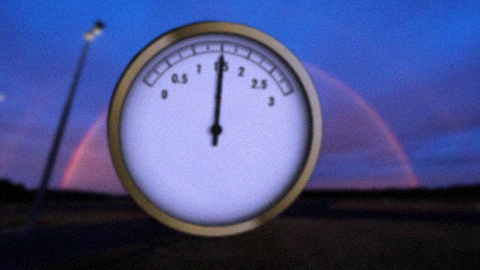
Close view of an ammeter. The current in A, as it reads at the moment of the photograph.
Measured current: 1.5 A
